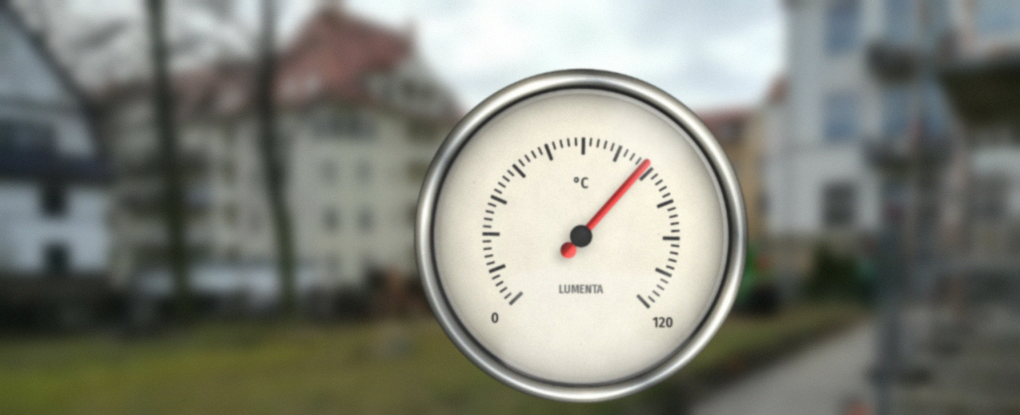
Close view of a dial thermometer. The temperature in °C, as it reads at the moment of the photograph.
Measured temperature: 78 °C
